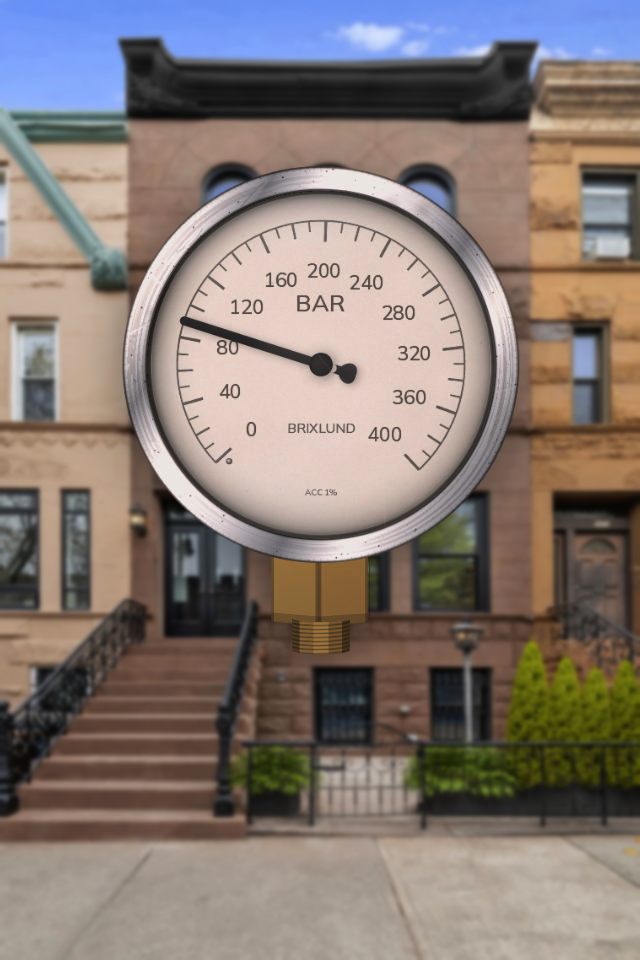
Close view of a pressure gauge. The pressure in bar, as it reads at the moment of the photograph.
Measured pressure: 90 bar
